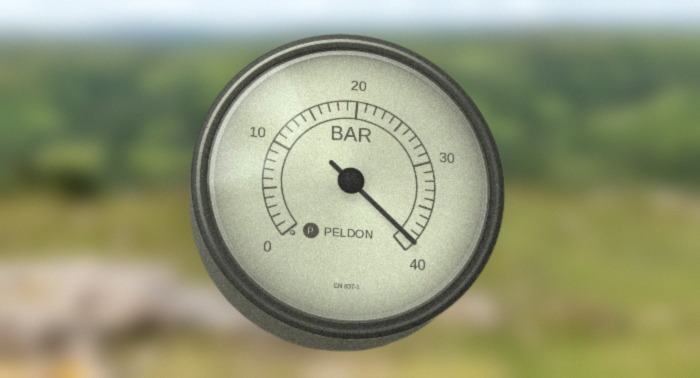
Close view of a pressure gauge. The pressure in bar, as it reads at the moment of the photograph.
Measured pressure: 39 bar
